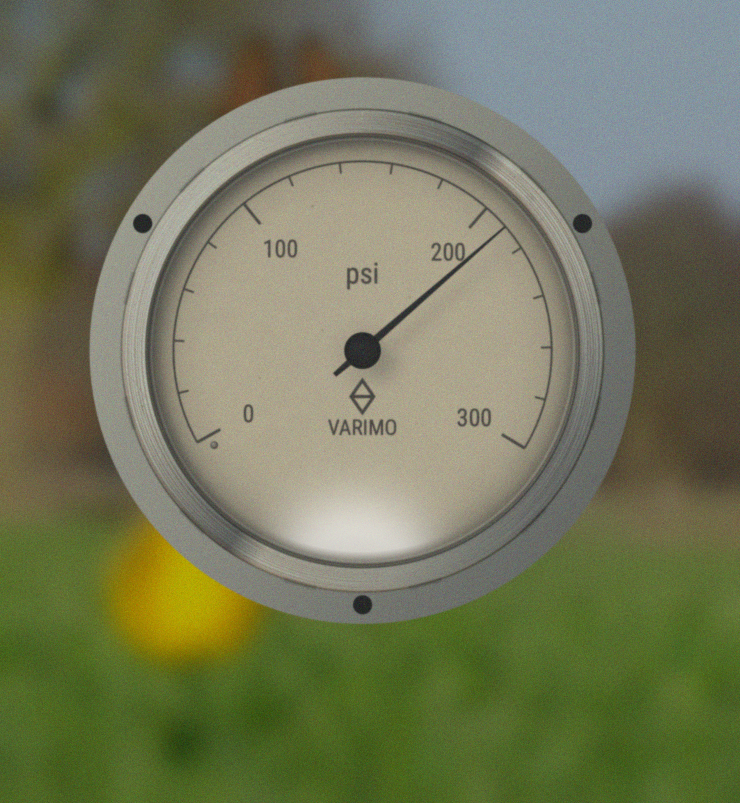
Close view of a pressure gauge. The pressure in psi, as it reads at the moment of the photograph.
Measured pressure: 210 psi
